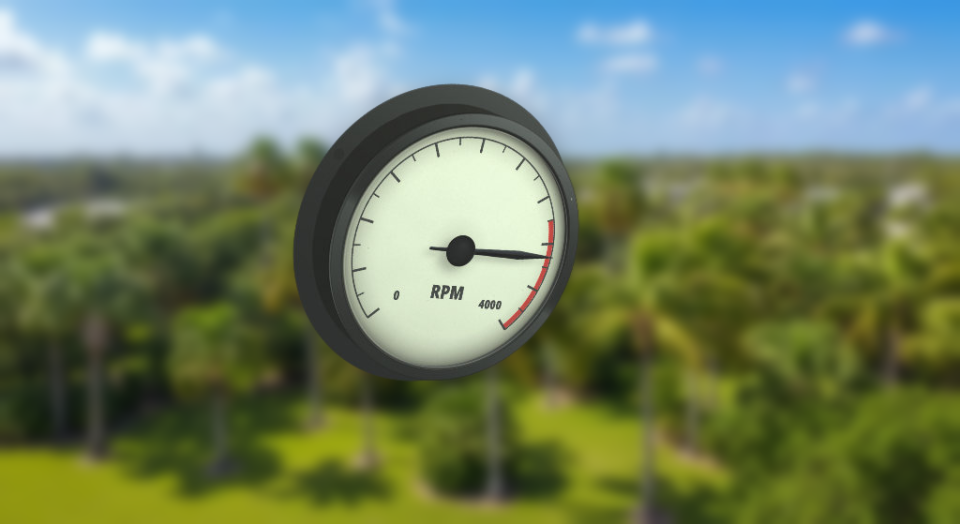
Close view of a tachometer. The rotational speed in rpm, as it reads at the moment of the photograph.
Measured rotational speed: 3300 rpm
